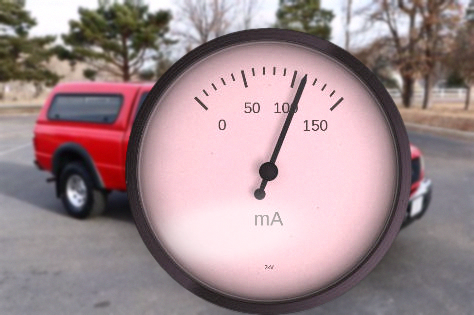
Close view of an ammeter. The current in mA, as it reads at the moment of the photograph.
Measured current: 110 mA
